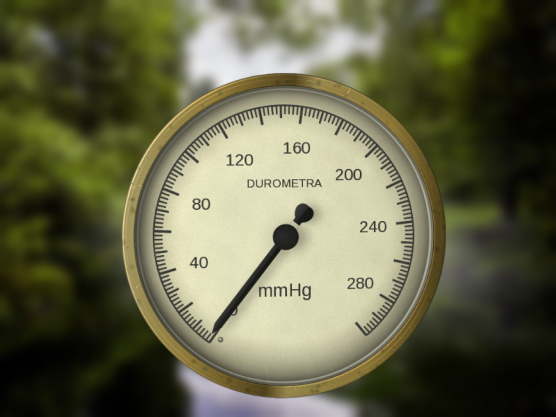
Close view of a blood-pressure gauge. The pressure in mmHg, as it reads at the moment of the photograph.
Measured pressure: 2 mmHg
